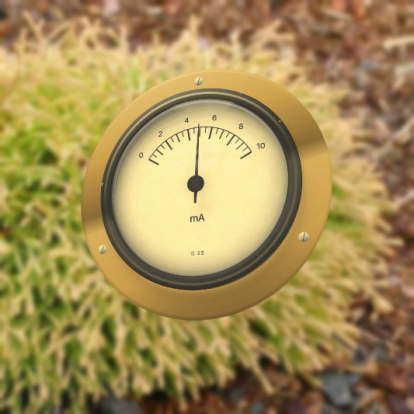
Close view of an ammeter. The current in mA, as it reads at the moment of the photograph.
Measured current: 5 mA
